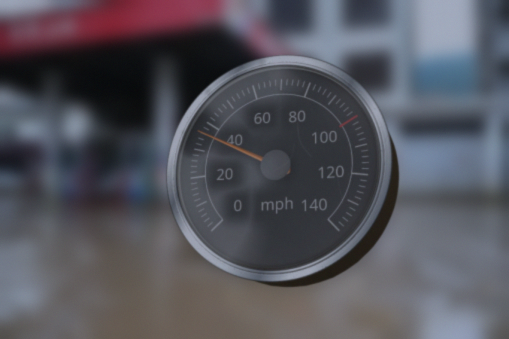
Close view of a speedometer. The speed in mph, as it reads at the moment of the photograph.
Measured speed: 36 mph
